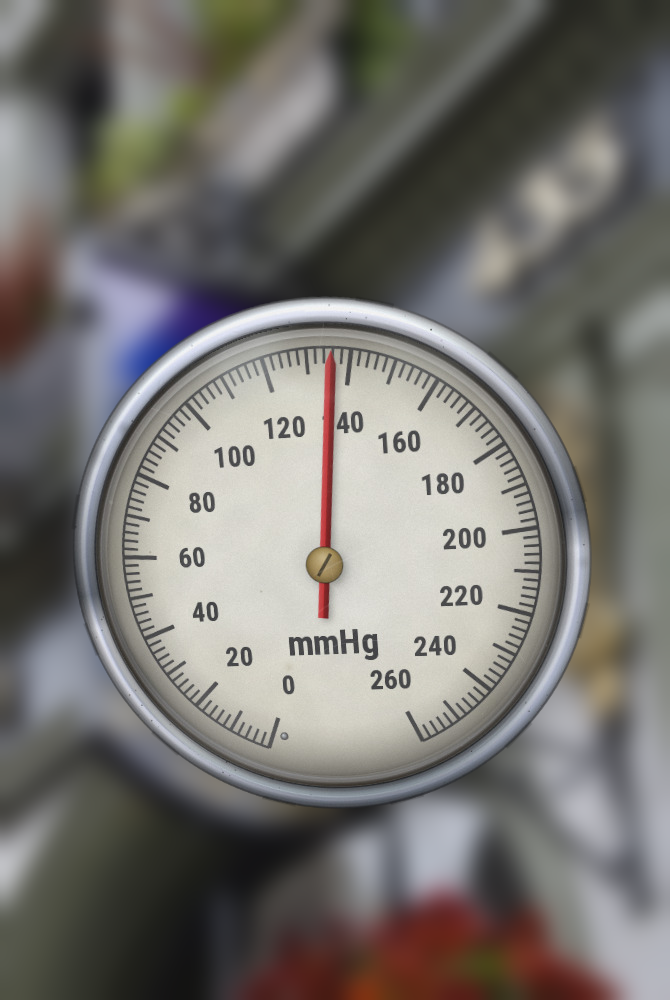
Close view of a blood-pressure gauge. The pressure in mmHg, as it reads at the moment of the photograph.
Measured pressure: 136 mmHg
